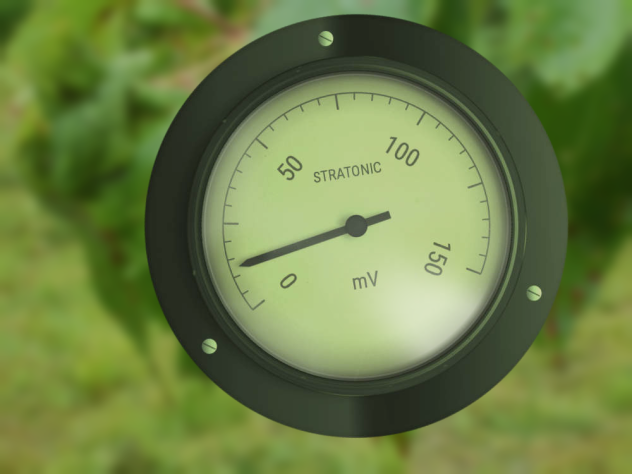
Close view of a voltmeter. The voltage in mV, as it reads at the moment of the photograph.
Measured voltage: 12.5 mV
